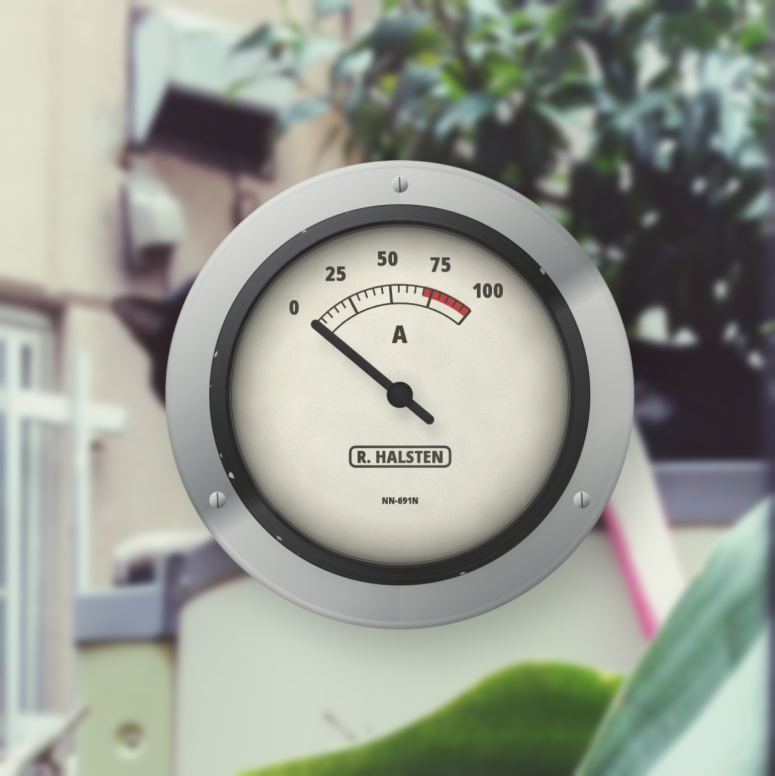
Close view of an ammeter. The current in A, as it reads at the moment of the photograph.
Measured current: 0 A
